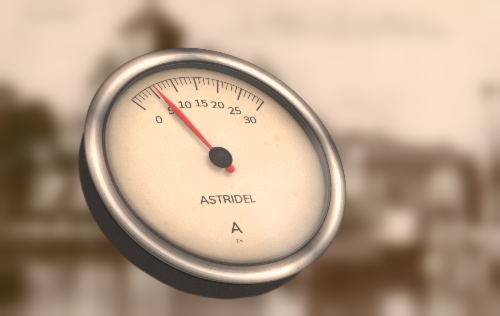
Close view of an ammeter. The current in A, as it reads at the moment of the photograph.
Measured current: 5 A
